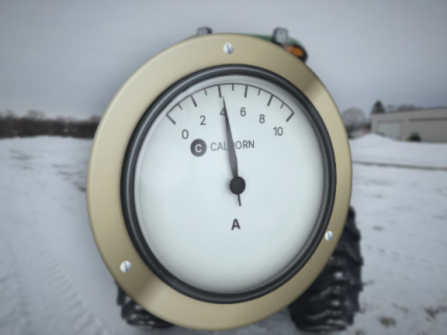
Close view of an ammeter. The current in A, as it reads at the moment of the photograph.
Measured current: 4 A
